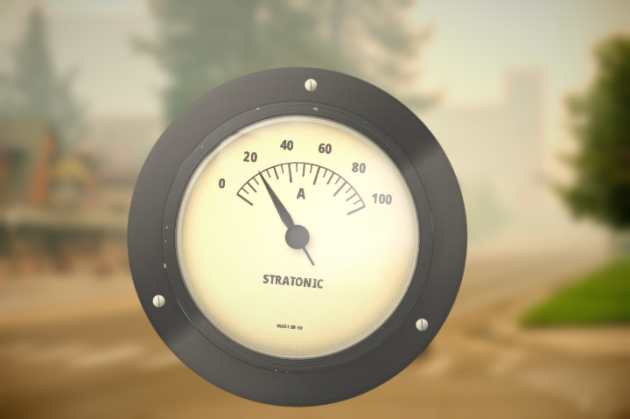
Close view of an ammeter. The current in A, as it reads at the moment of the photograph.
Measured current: 20 A
